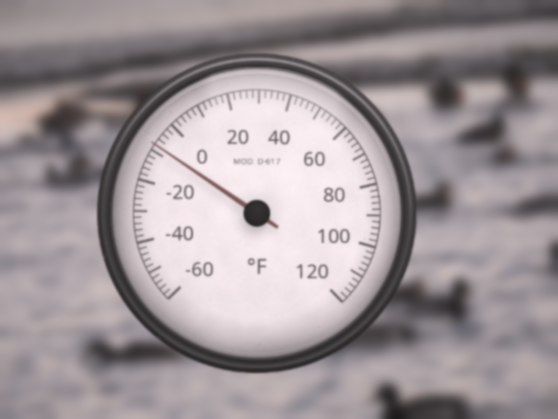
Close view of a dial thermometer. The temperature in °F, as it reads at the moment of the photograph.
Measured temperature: -8 °F
